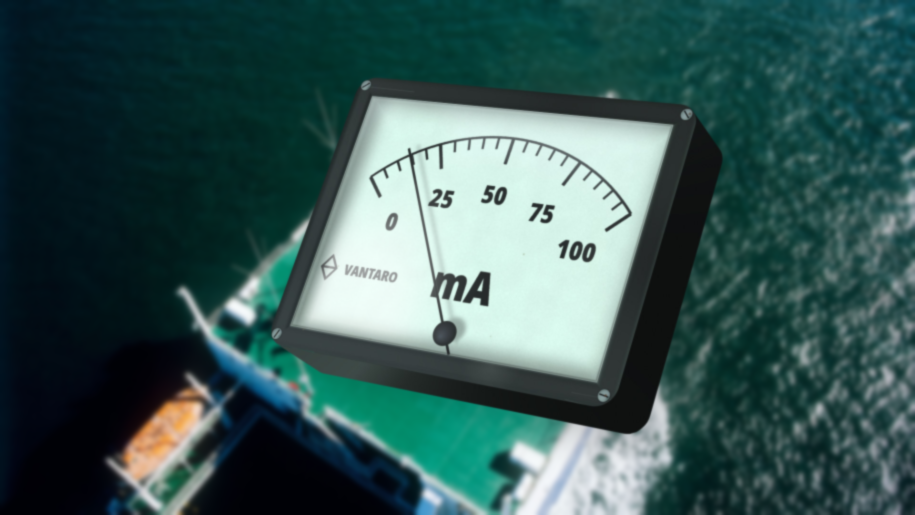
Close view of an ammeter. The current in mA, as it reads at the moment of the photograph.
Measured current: 15 mA
